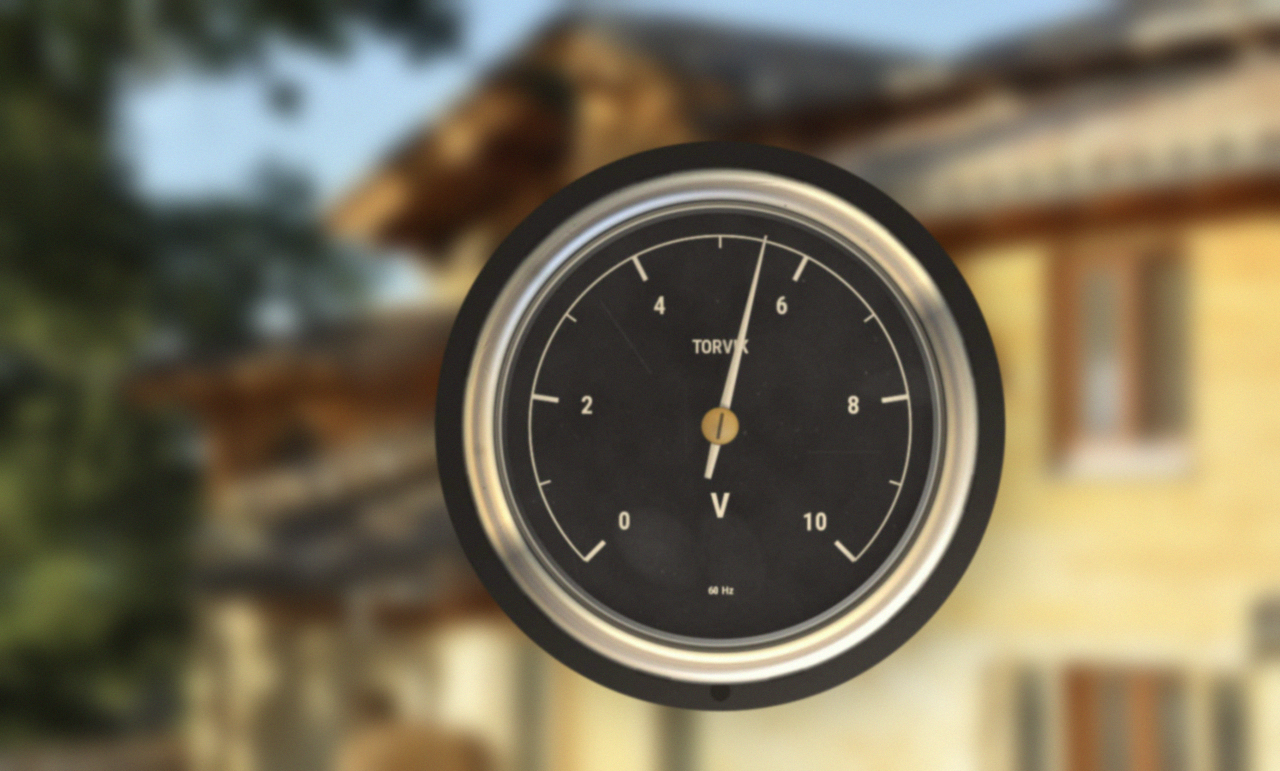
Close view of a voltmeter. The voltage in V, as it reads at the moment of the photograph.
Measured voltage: 5.5 V
